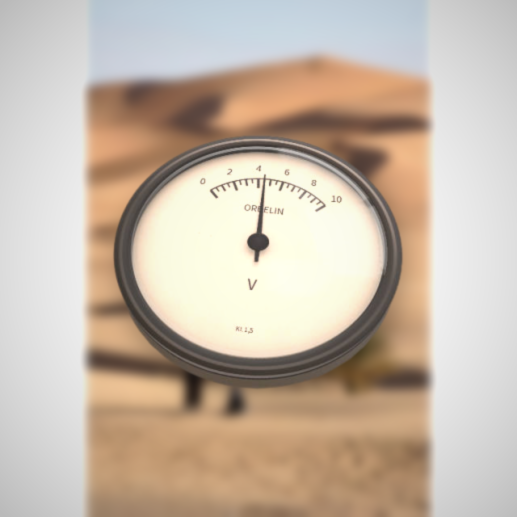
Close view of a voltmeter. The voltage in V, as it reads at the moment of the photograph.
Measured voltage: 4.5 V
